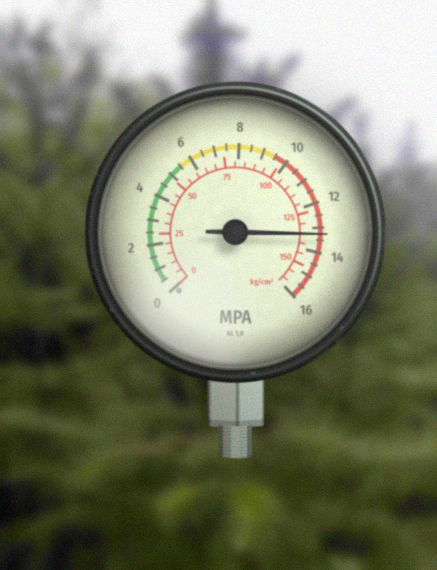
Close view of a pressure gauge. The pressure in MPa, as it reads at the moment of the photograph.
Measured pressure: 13.25 MPa
